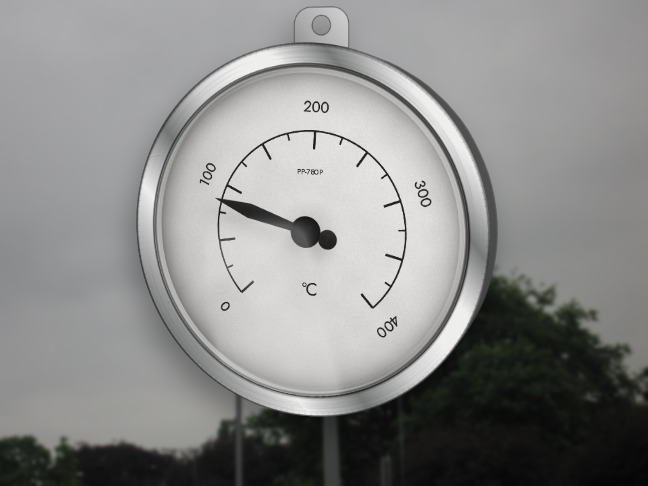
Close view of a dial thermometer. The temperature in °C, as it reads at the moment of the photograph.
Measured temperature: 87.5 °C
